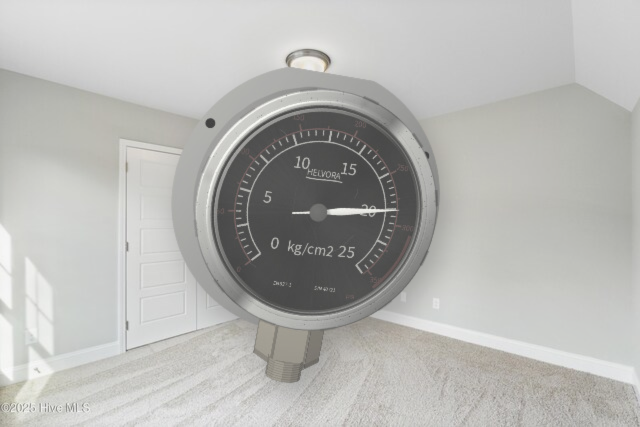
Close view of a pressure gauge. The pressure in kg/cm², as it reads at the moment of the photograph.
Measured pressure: 20 kg/cm²
